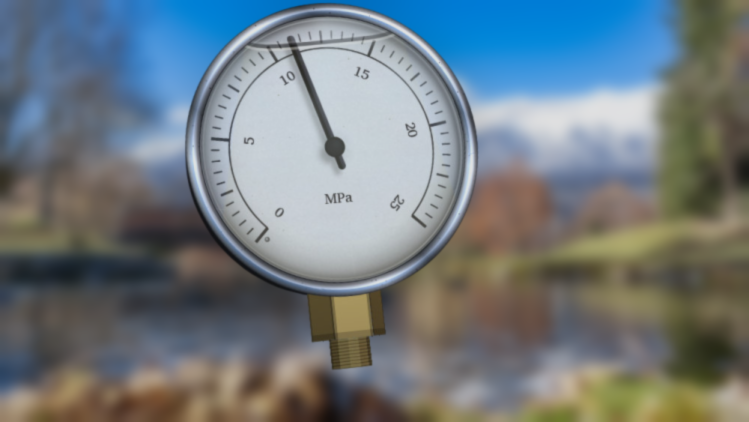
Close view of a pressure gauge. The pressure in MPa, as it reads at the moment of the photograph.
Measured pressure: 11 MPa
